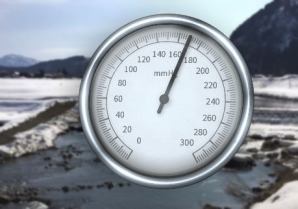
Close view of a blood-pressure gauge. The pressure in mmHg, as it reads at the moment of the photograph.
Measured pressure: 170 mmHg
